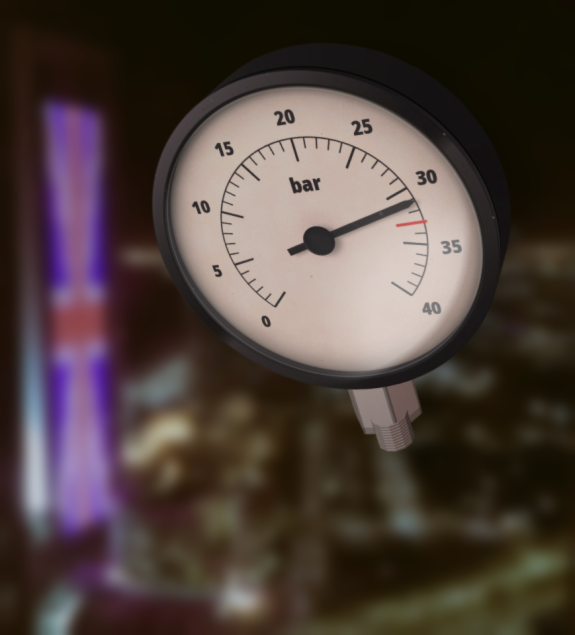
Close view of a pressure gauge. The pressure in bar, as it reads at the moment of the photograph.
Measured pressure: 31 bar
